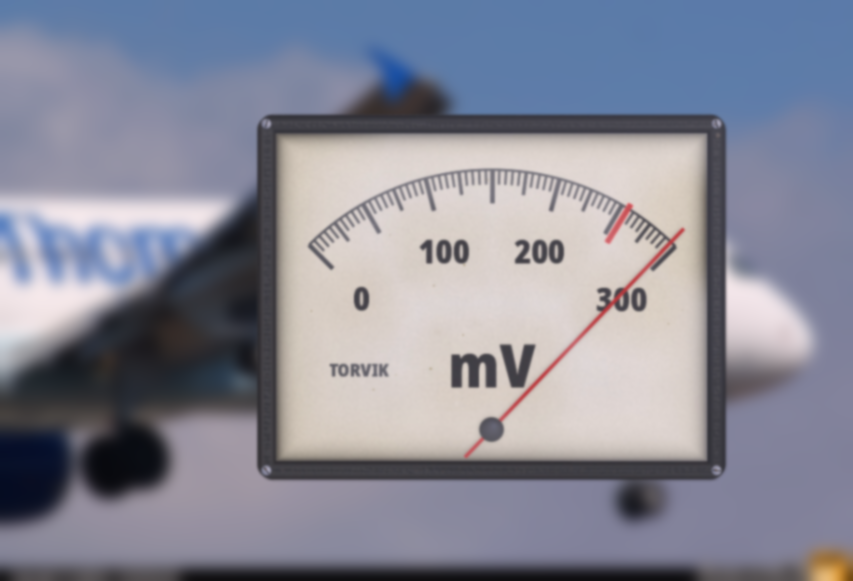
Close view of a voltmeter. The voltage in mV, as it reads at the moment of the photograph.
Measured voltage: 295 mV
